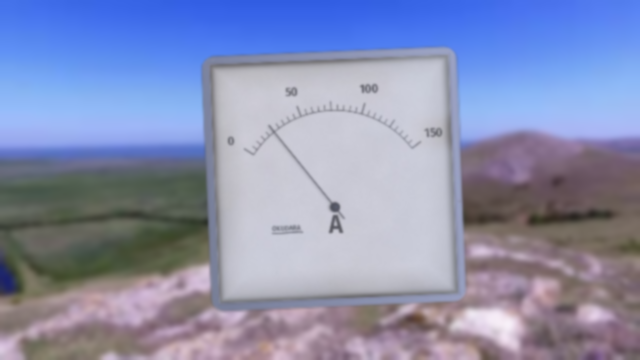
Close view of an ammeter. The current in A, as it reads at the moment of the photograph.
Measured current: 25 A
